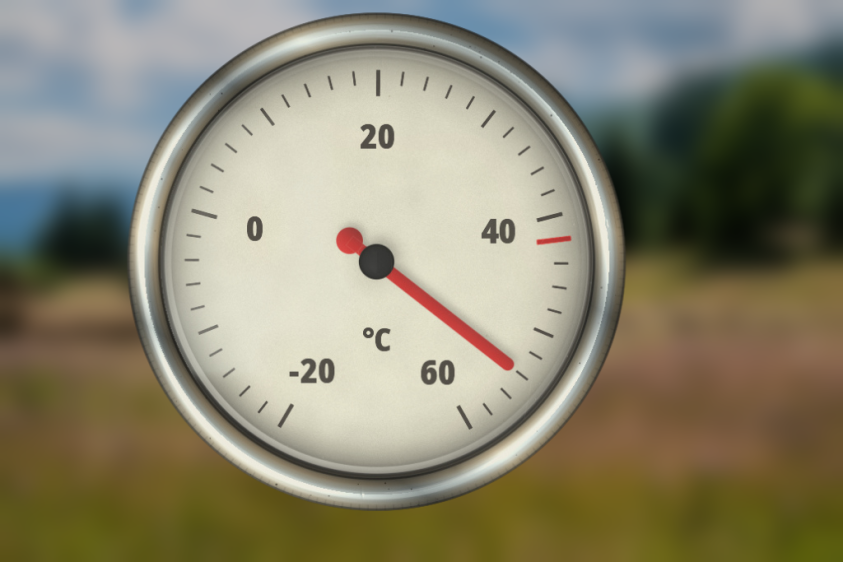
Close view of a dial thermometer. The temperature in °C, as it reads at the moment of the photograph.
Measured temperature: 54 °C
